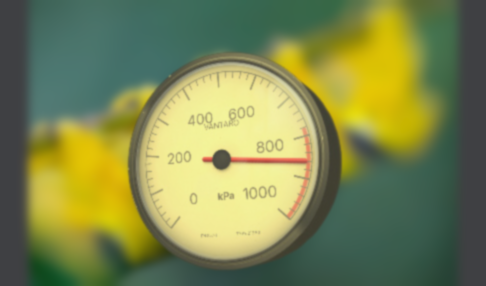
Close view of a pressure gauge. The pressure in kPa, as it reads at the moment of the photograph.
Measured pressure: 860 kPa
